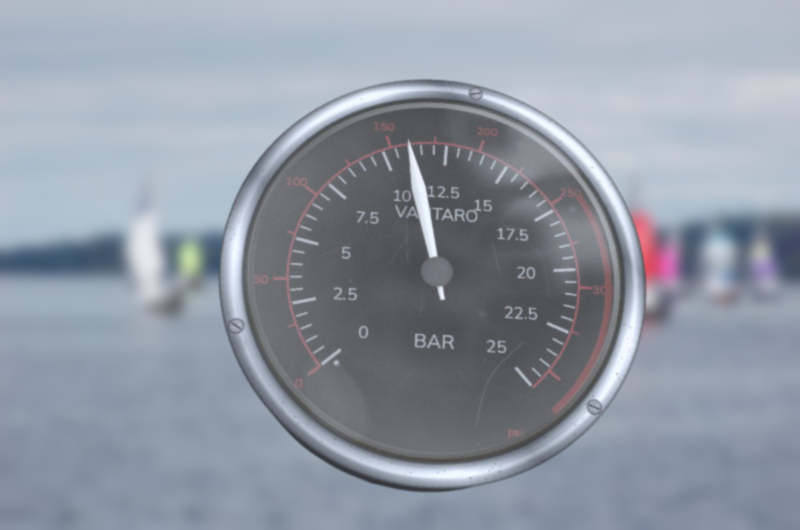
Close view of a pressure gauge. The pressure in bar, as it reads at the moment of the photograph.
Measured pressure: 11 bar
